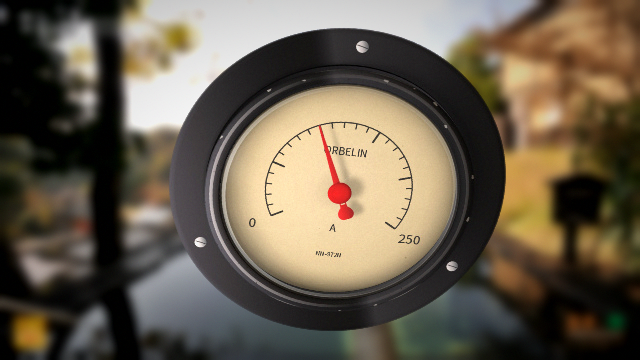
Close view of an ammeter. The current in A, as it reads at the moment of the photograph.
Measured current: 100 A
